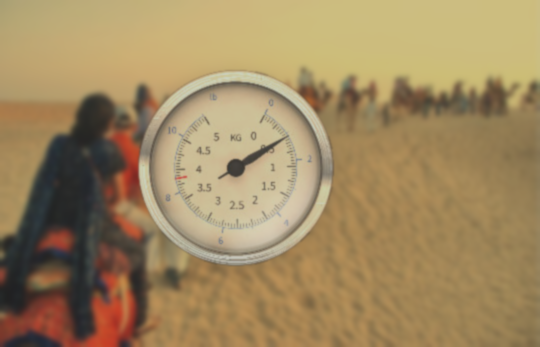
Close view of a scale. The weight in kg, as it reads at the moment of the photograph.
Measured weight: 0.5 kg
